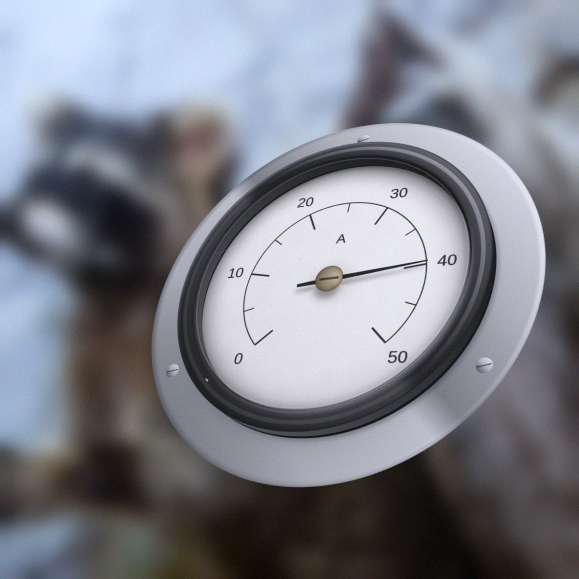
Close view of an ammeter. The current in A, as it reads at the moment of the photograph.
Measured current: 40 A
